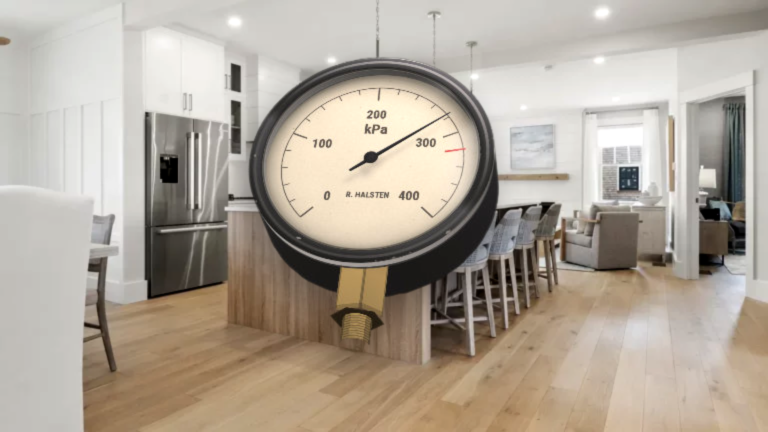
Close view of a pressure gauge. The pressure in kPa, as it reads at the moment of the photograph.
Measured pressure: 280 kPa
